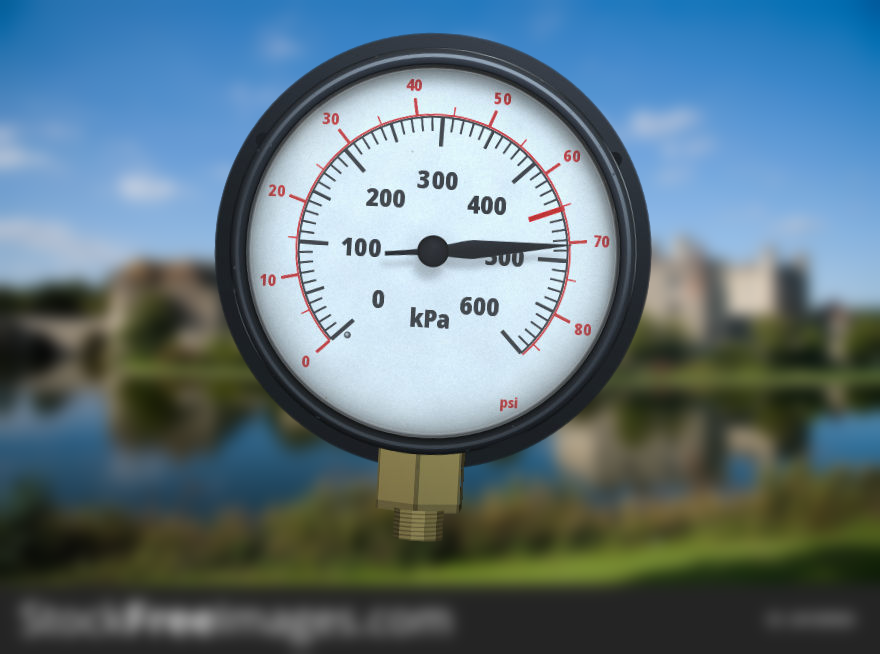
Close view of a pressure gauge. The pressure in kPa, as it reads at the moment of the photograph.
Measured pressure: 485 kPa
